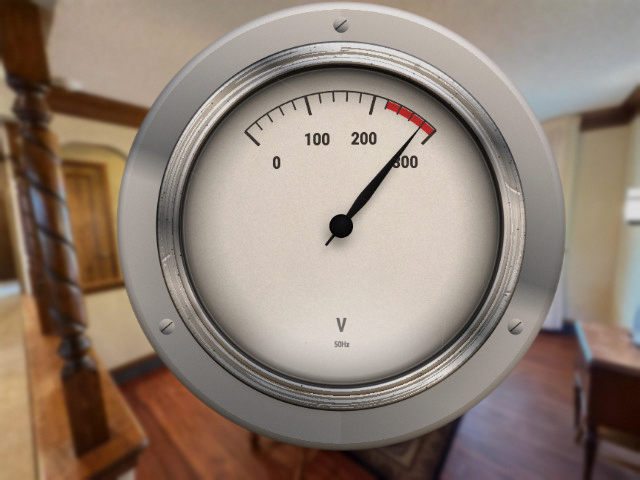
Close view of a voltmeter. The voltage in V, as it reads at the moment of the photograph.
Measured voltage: 280 V
